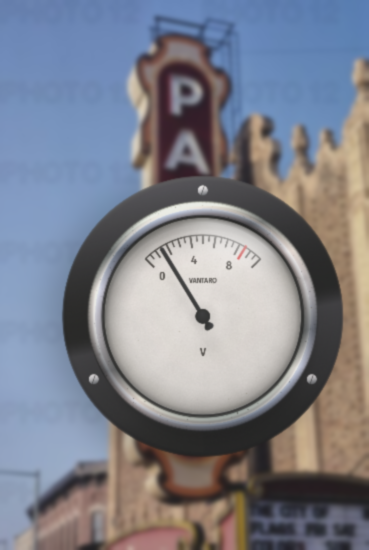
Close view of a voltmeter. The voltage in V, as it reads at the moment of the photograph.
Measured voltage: 1.5 V
